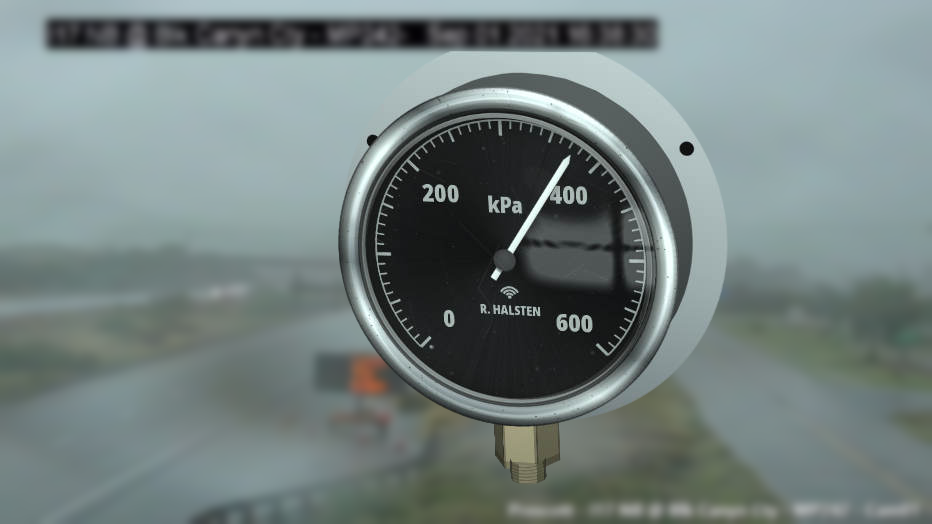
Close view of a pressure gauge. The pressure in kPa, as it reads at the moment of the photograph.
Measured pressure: 375 kPa
